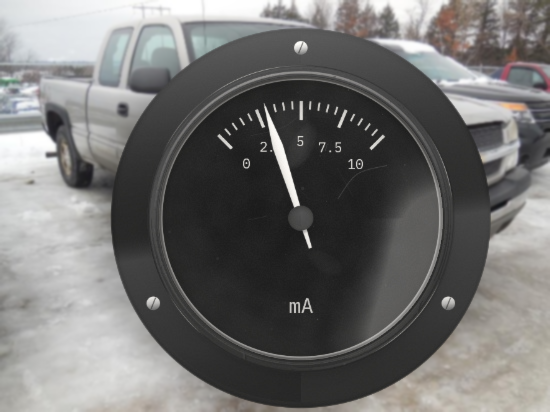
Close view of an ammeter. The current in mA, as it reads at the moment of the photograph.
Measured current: 3 mA
